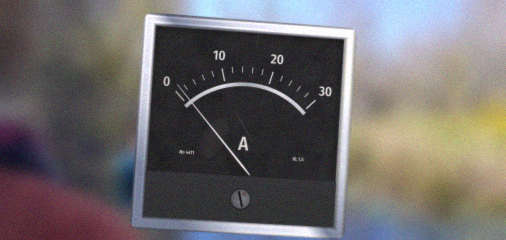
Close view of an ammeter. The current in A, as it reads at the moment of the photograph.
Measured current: 1 A
